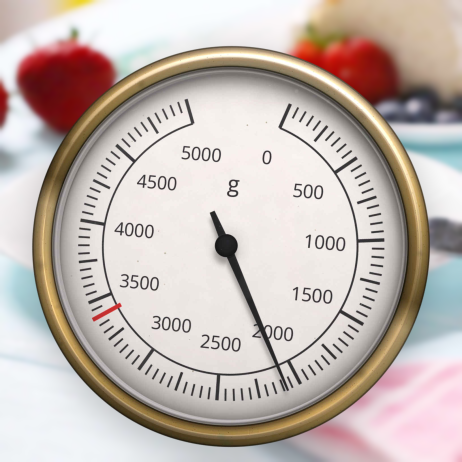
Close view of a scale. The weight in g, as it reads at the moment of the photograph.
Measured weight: 2075 g
